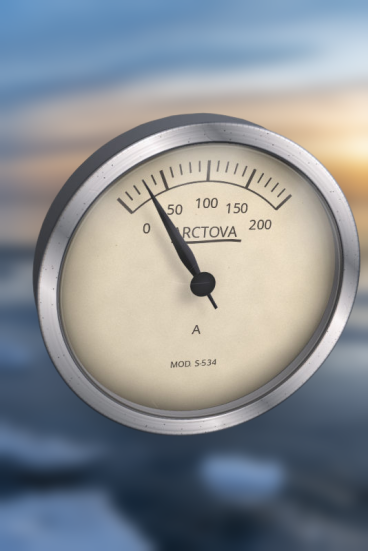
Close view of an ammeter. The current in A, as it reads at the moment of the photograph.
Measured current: 30 A
